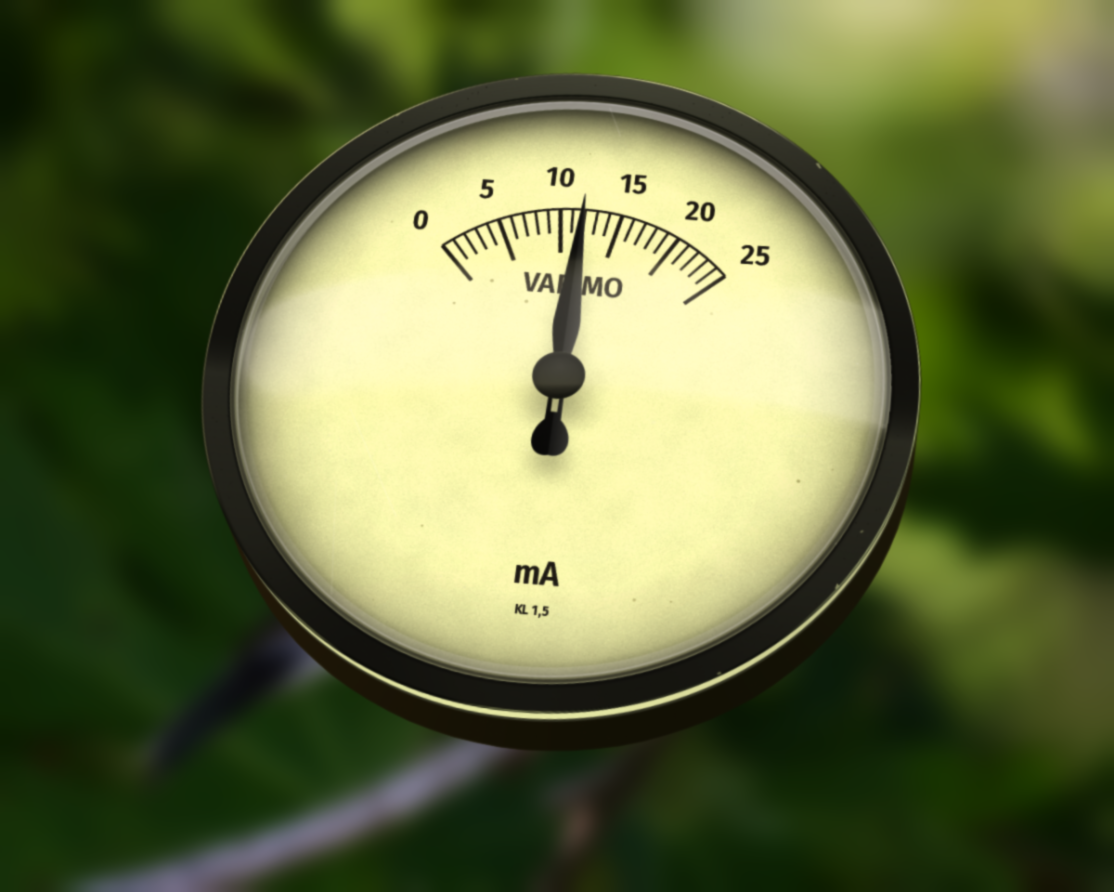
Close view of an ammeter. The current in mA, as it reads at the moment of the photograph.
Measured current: 12 mA
